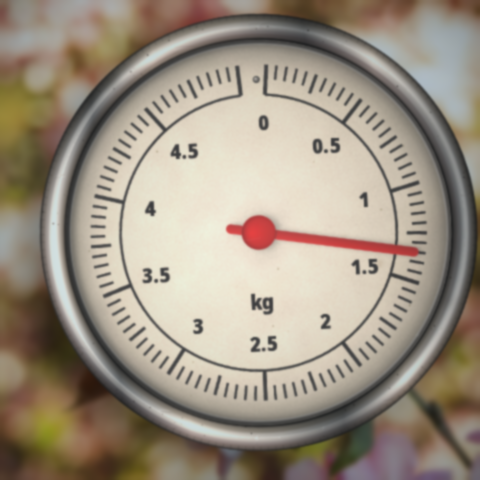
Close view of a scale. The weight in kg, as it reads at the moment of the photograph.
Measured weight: 1.35 kg
